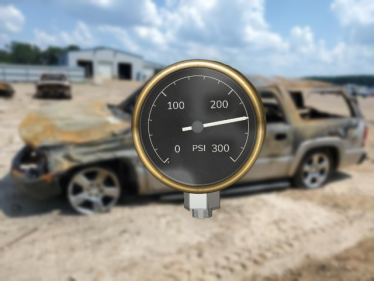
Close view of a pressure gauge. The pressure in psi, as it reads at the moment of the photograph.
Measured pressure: 240 psi
